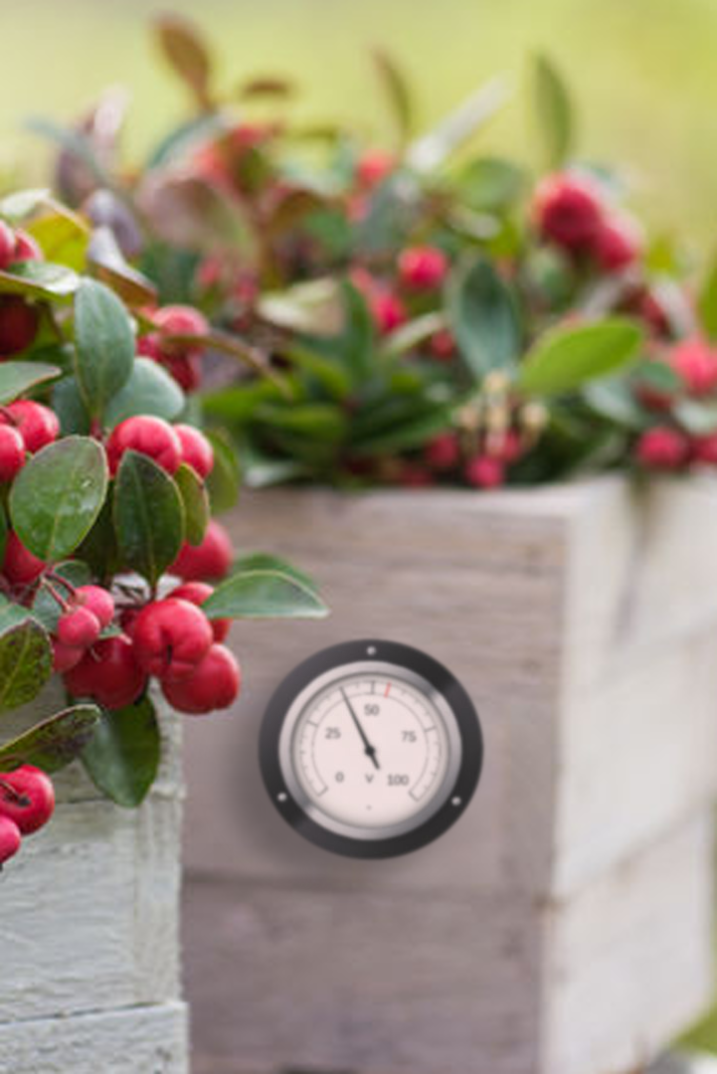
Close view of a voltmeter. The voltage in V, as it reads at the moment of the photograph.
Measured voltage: 40 V
